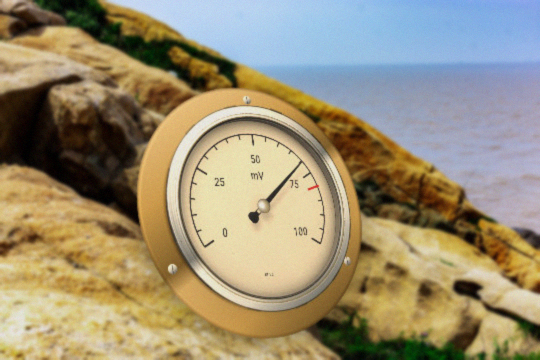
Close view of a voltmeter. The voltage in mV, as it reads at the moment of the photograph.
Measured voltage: 70 mV
